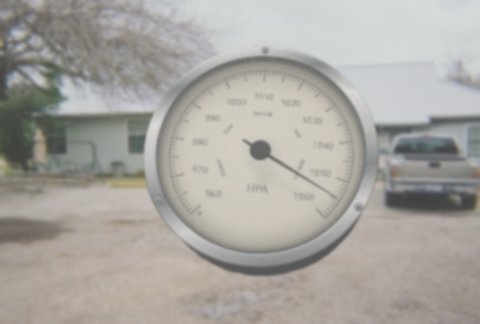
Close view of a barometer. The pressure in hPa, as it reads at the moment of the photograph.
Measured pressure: 1055 hPa
